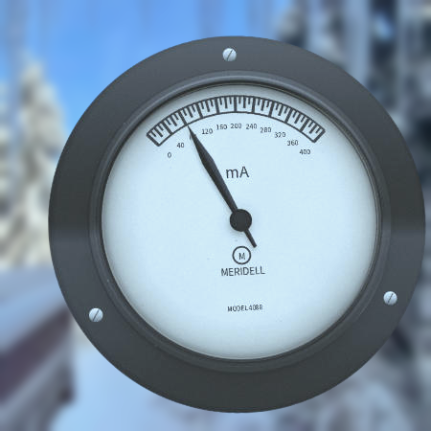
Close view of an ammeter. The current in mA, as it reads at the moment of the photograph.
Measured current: 80 mA
